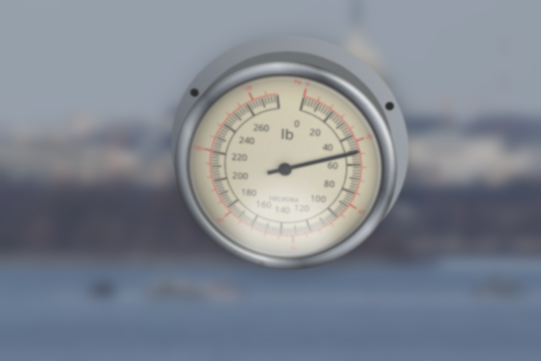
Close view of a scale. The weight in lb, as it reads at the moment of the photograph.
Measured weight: 50 lb
